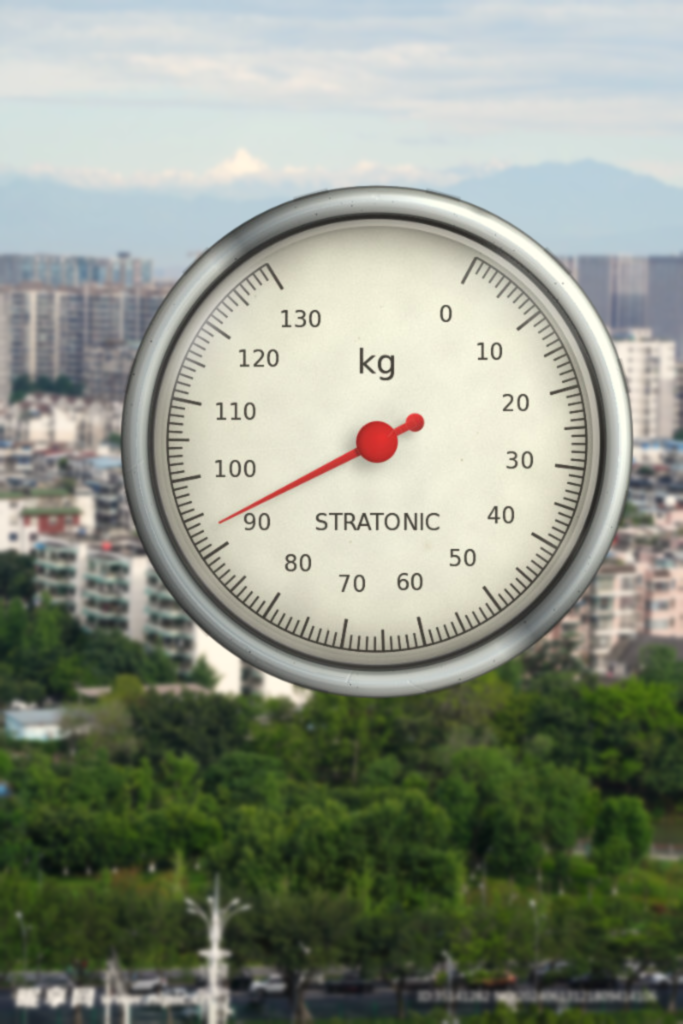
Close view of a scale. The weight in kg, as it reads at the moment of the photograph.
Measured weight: 93 kg
